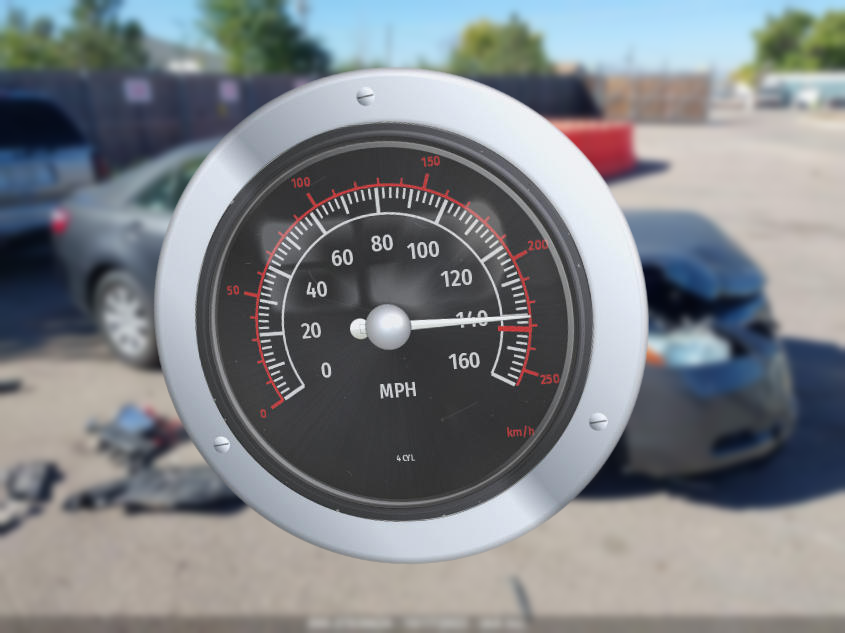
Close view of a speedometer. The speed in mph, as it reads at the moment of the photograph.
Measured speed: 140 mph
